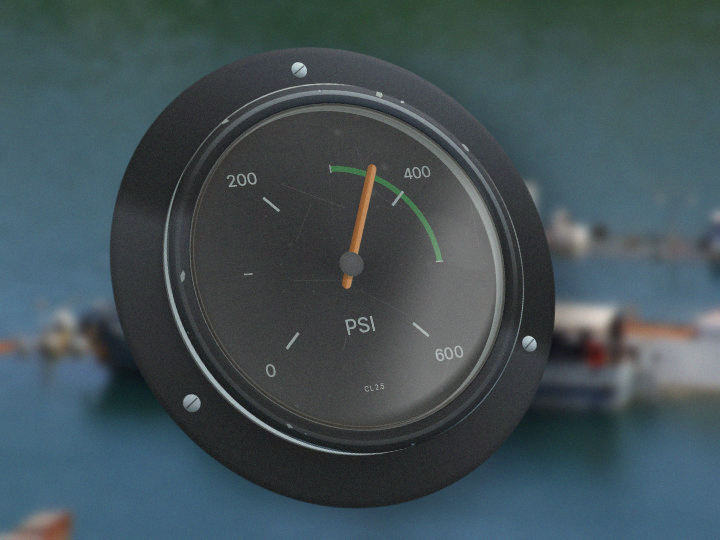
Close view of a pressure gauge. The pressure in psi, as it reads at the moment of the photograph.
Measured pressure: 350 psi
